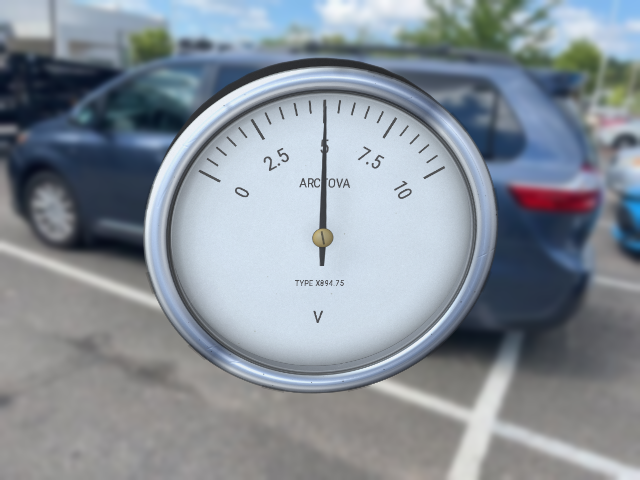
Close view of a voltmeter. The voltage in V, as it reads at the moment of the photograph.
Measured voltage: 5 V
